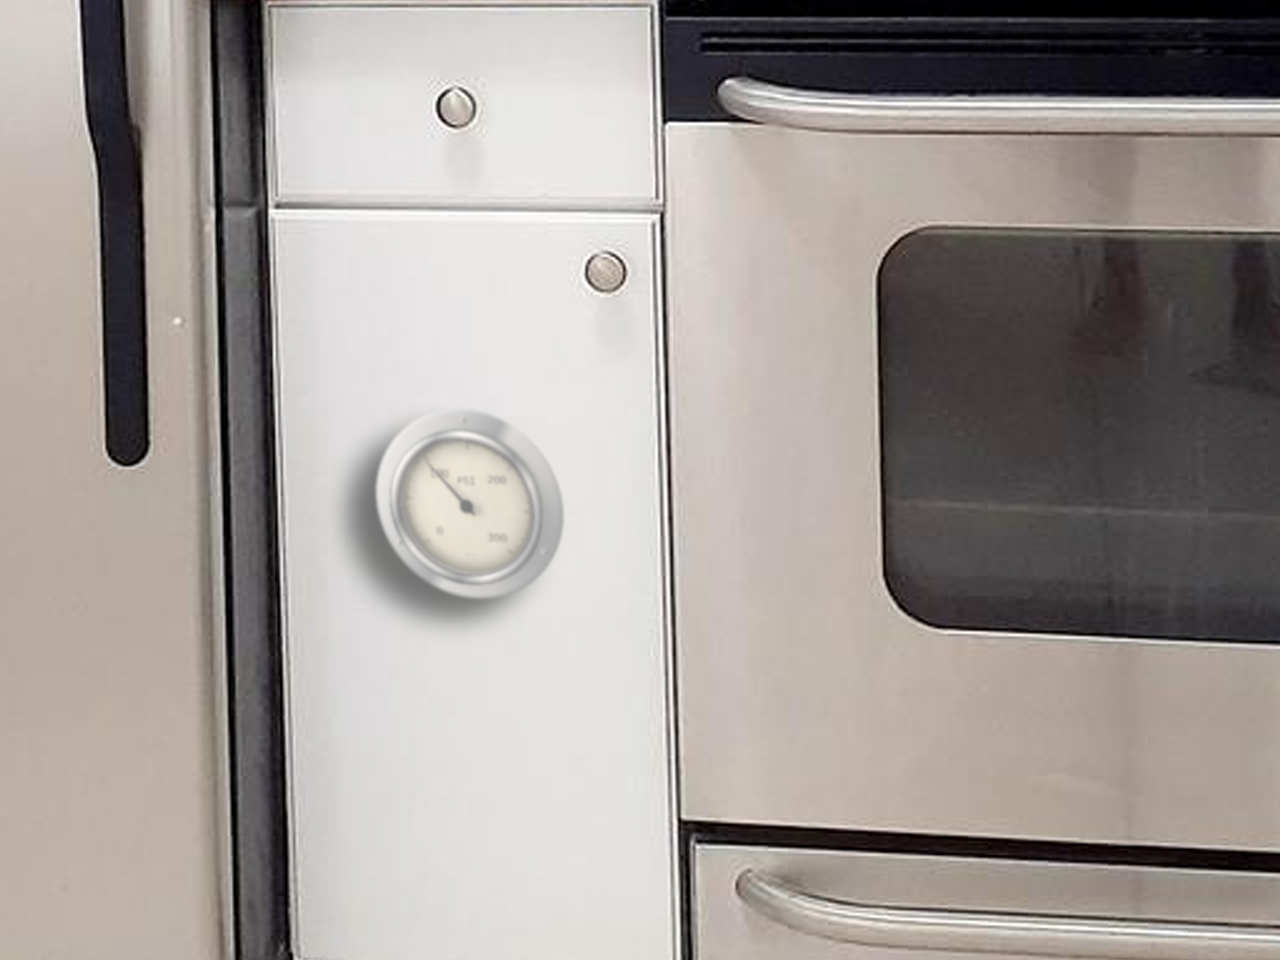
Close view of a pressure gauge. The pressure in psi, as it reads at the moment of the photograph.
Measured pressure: 100 psi
